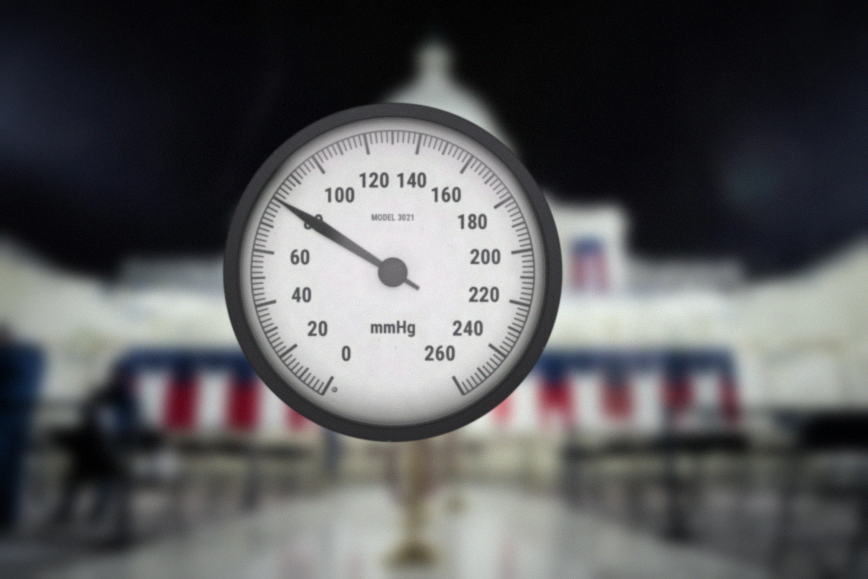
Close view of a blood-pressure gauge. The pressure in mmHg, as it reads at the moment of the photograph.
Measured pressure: 80 mmHg
